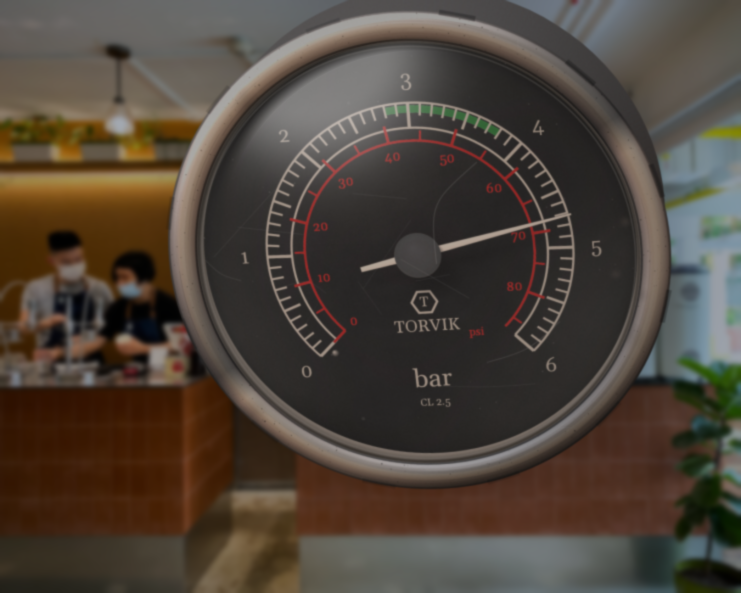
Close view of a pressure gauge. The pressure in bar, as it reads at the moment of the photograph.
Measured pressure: 4.7 bar
